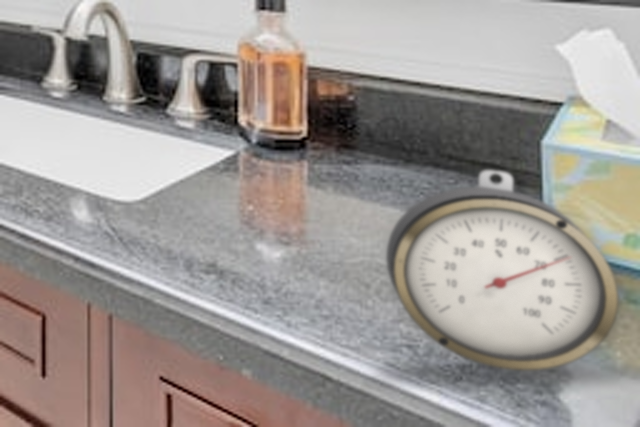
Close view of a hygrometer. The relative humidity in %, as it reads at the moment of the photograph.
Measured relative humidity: 70 %
